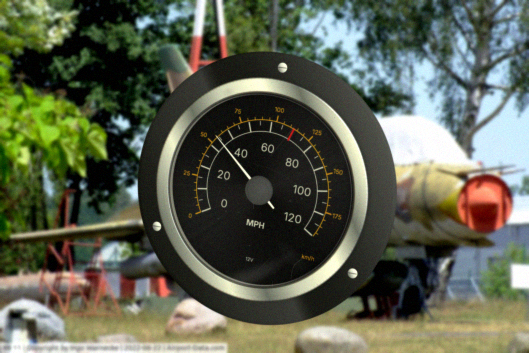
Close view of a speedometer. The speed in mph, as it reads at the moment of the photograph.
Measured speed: 35 mph
